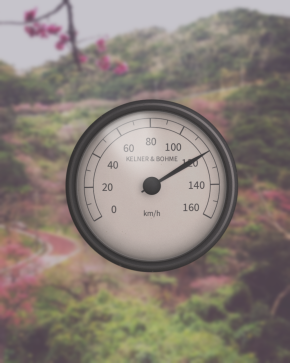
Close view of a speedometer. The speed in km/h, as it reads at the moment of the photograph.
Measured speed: 120 km/h
